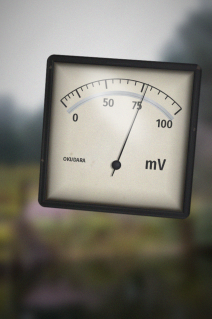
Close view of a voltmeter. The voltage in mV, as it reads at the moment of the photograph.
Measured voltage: 77.5 mV
